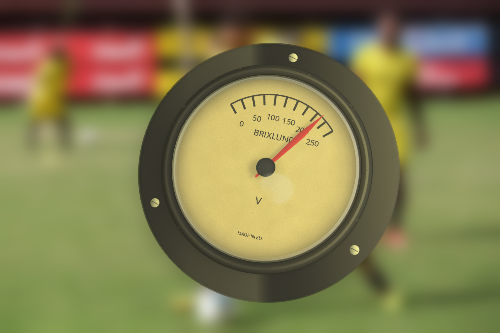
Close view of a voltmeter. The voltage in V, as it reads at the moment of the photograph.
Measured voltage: 212.5 V
